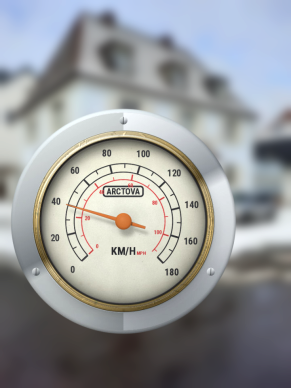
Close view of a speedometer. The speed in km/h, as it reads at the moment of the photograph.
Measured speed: 40 km/h
